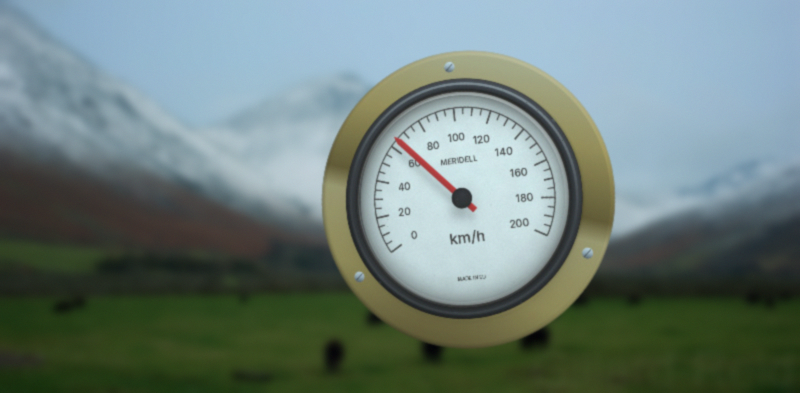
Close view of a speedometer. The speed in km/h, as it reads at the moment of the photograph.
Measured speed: 65 km/h
